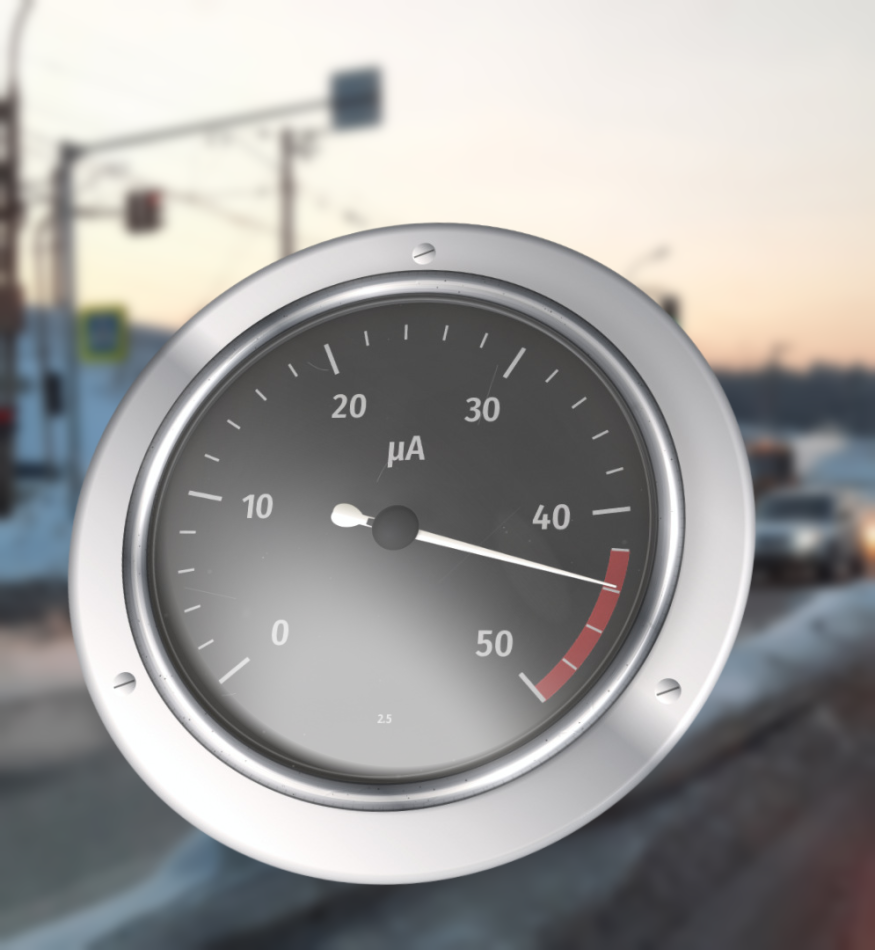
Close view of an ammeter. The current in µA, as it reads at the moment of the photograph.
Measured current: 44 µA
